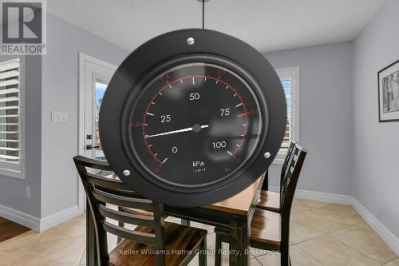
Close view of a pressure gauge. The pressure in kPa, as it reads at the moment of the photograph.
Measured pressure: 15 kPa
